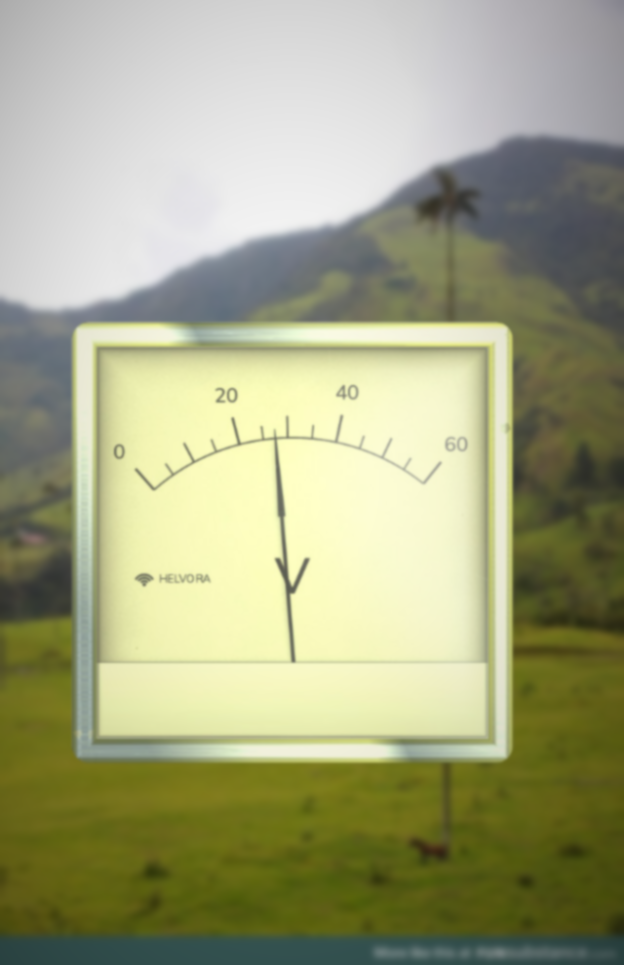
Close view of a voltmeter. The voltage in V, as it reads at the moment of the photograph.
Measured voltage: 27.5 V
